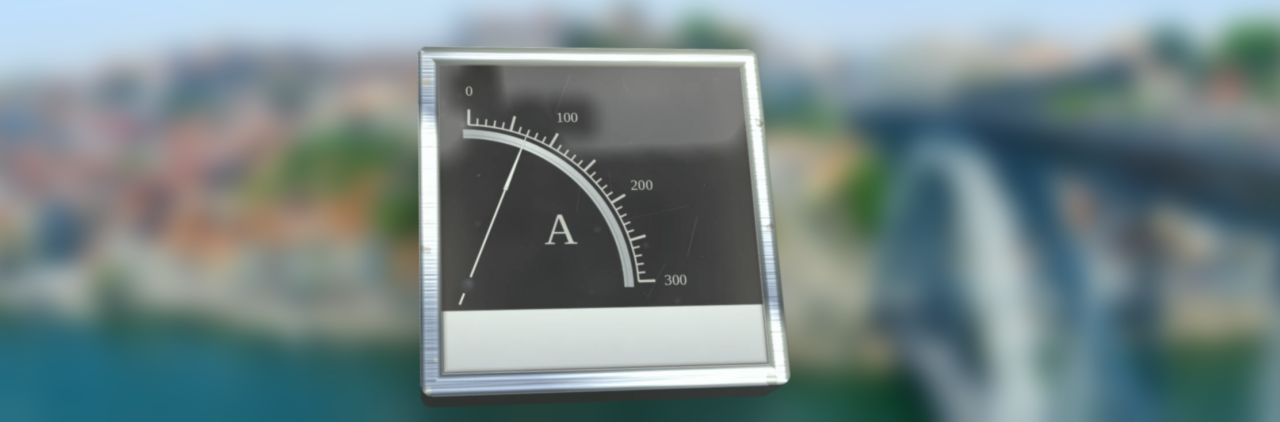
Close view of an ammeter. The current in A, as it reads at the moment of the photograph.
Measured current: 70 A
